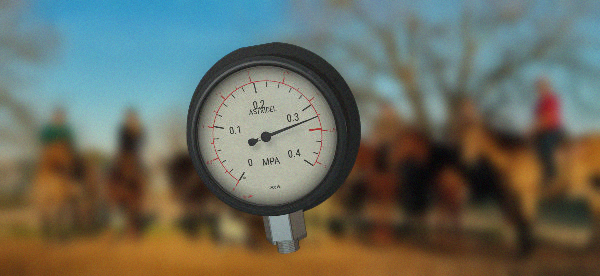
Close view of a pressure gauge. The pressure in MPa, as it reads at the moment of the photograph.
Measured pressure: 0.32 MPa
